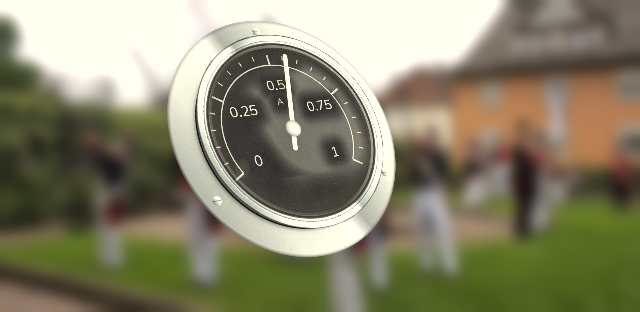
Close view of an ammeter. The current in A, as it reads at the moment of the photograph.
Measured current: 0.55 A
